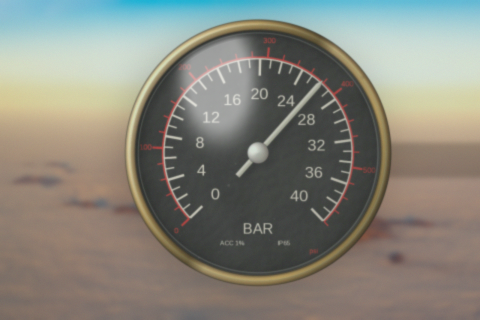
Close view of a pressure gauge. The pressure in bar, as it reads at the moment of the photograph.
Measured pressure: 26 bar
